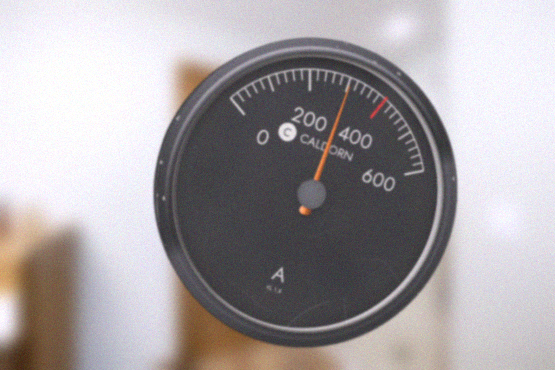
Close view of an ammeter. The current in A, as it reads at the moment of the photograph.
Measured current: 300 A
